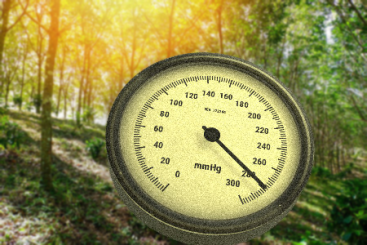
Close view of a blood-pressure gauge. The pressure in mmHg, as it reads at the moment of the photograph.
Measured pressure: 280 mmHg
